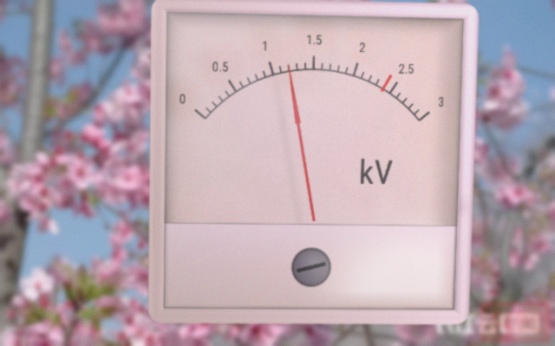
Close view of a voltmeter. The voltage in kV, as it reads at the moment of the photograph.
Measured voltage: 1.2 kV
